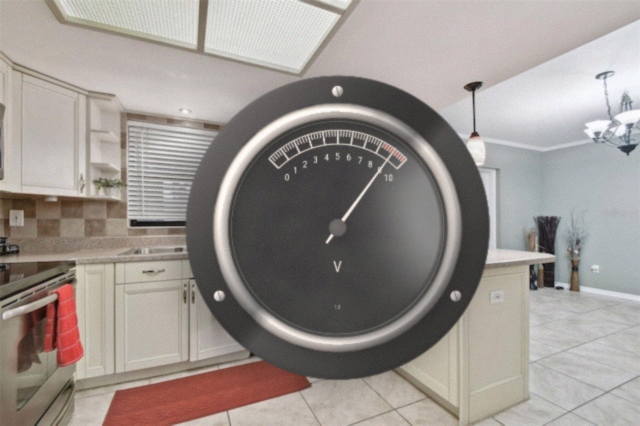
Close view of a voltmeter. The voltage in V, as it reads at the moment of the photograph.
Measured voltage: 9 V
